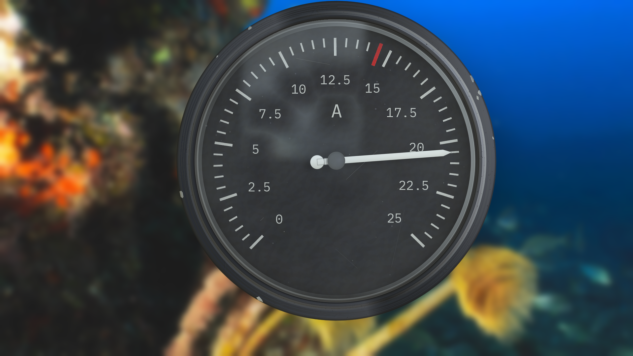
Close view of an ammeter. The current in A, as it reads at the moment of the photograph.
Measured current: 20.5 A
